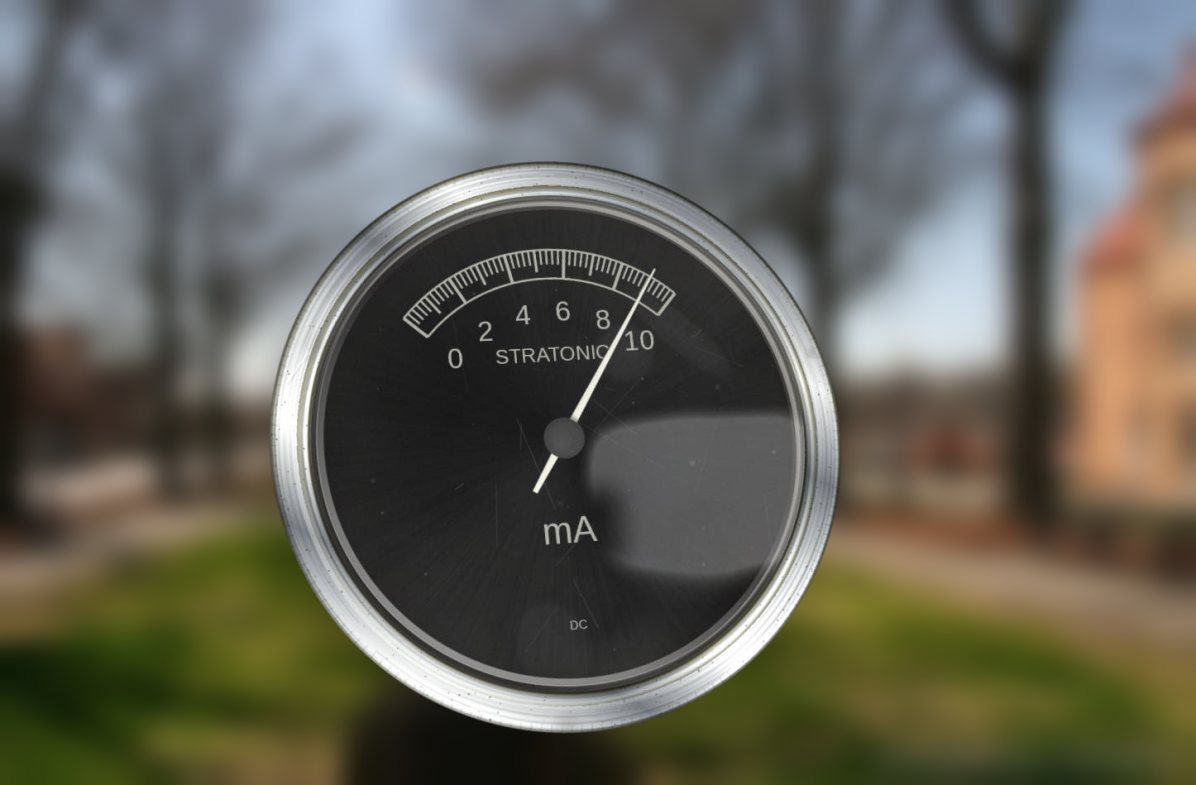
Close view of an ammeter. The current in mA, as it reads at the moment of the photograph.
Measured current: 9 mA
